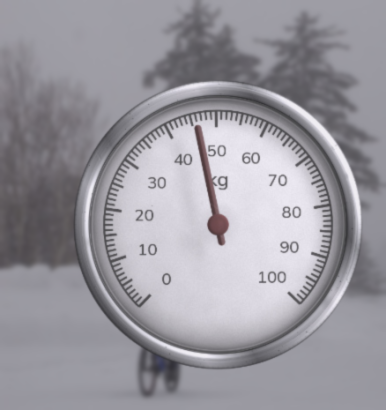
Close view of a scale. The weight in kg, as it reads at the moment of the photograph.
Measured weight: 46 kg
